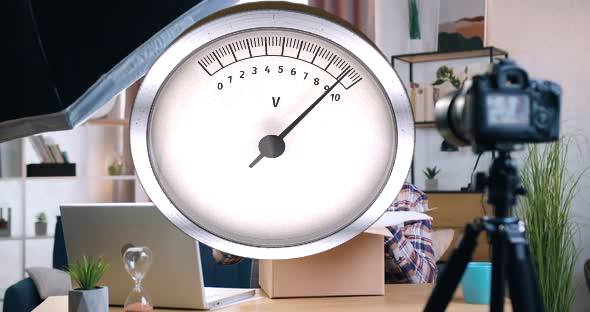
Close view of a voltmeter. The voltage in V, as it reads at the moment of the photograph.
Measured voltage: 9 V
